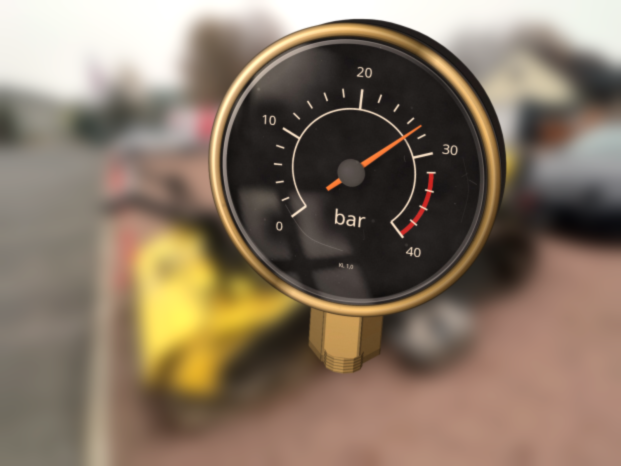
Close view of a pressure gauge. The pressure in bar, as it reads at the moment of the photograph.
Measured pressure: 27 bar
